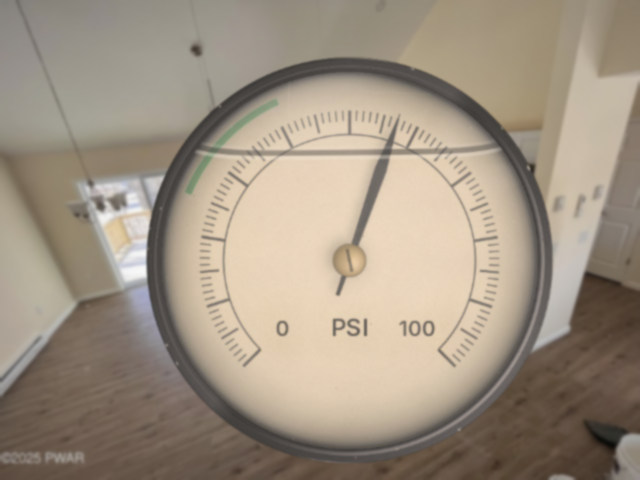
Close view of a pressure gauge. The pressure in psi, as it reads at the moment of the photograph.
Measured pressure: 57 psi
